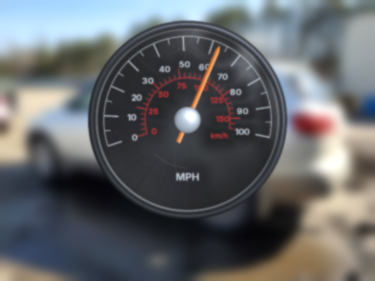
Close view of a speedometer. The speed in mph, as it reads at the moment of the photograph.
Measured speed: 62.5 mph
